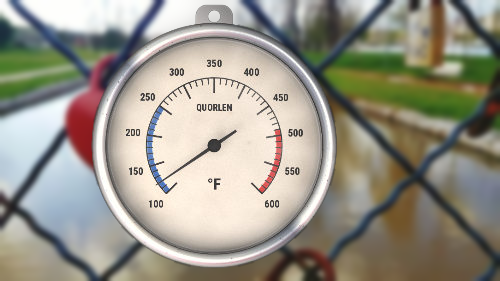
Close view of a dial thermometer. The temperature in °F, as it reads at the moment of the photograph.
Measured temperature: 120 °F
